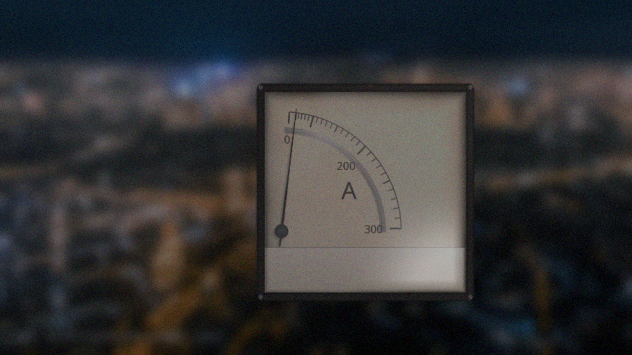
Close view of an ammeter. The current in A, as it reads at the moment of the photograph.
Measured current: 50 A
